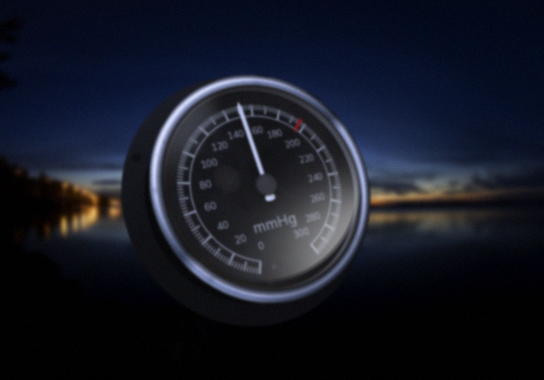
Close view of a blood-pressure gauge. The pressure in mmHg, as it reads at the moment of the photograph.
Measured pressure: 150 mmHg
